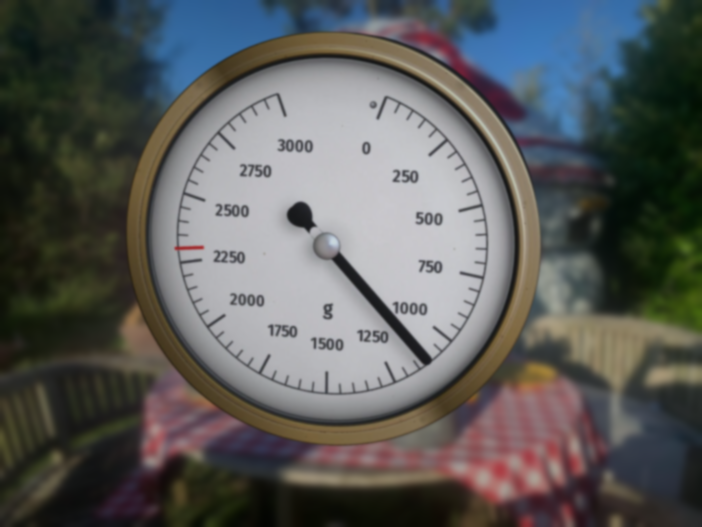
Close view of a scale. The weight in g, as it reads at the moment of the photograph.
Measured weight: 1100 g
